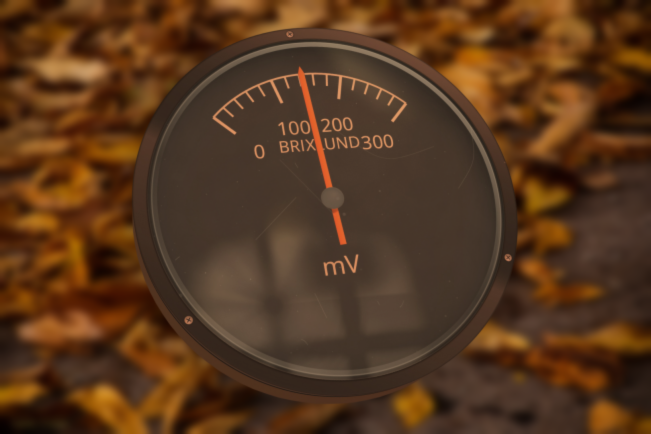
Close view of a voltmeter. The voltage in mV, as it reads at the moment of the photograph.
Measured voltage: 140 mV
